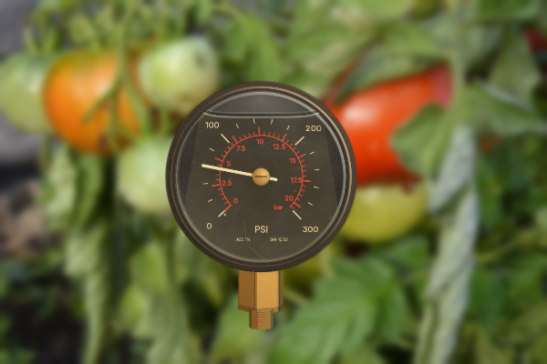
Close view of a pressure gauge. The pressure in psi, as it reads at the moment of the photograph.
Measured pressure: 60 psi
